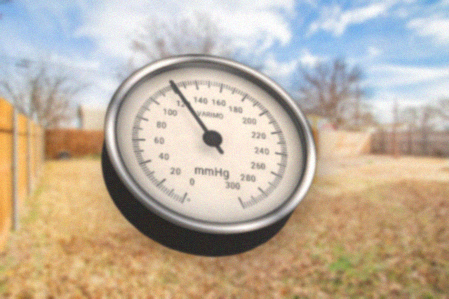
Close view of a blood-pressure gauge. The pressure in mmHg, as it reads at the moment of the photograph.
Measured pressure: 120 mmHg
